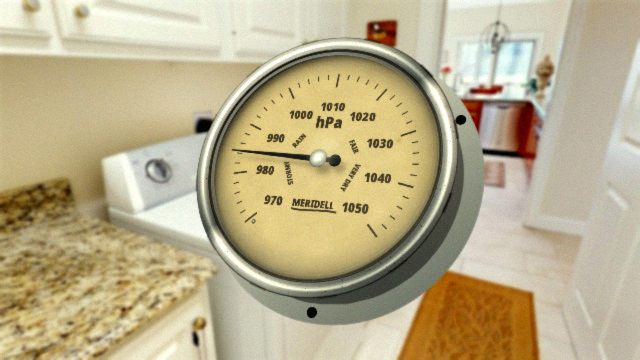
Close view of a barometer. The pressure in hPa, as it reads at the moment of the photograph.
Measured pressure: 984 hPa
